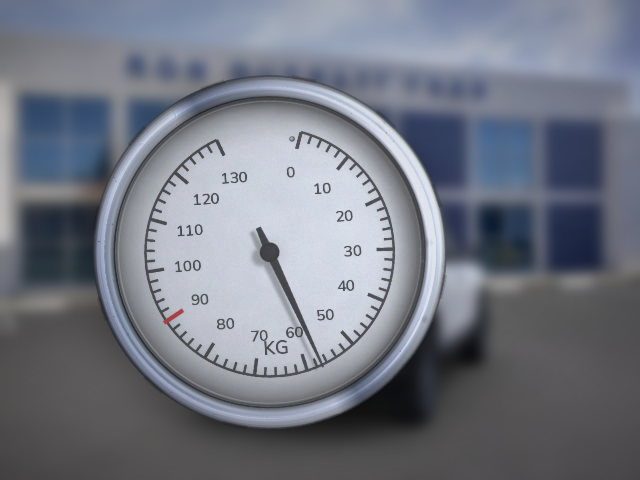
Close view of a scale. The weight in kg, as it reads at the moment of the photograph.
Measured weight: 57 kg
